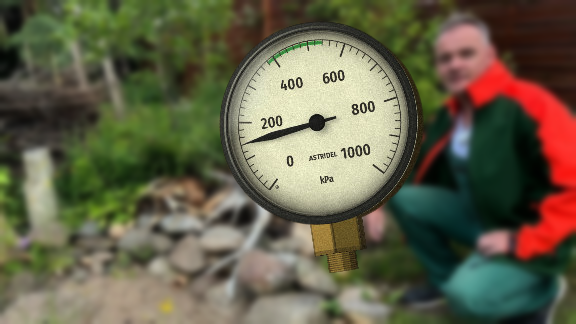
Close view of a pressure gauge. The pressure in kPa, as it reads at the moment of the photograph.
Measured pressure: 140 kPa
